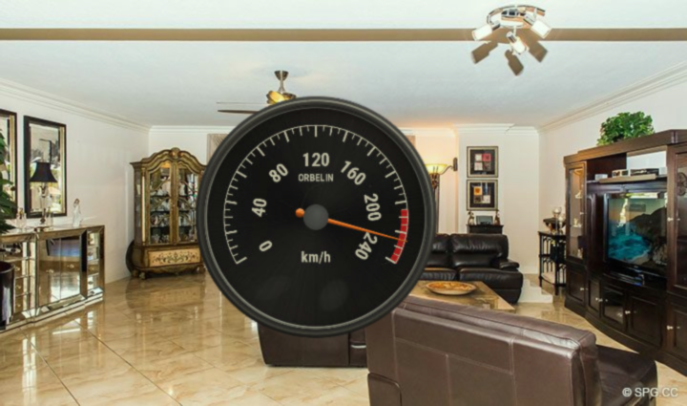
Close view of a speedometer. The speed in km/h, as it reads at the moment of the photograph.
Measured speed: 225 km/h
